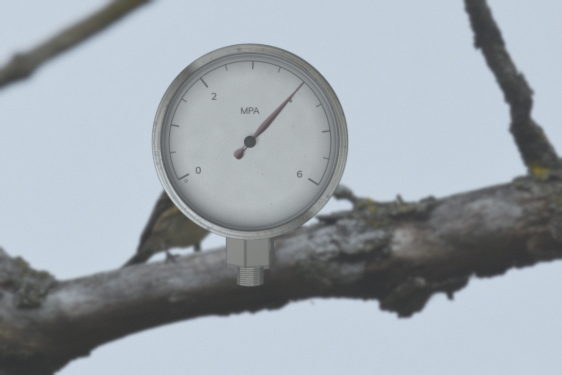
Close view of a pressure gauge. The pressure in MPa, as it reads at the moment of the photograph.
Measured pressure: 4 MPa
